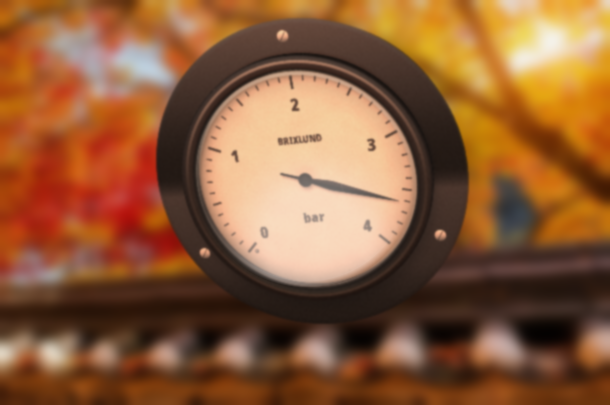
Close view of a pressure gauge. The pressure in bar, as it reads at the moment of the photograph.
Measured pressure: 3.6 bar
